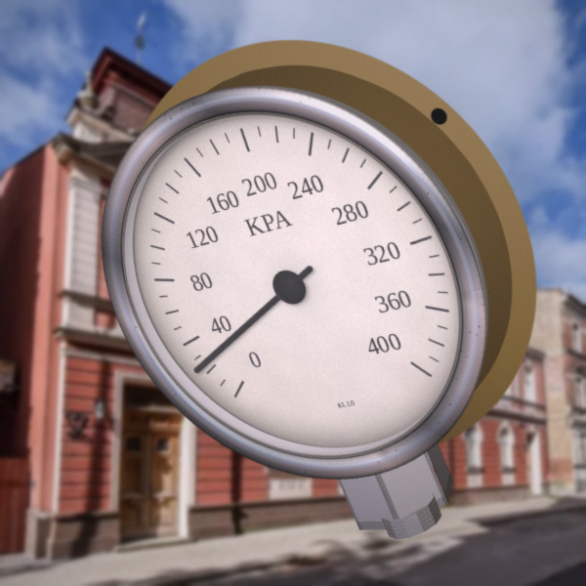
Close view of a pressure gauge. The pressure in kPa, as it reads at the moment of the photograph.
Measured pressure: 25 kPa
